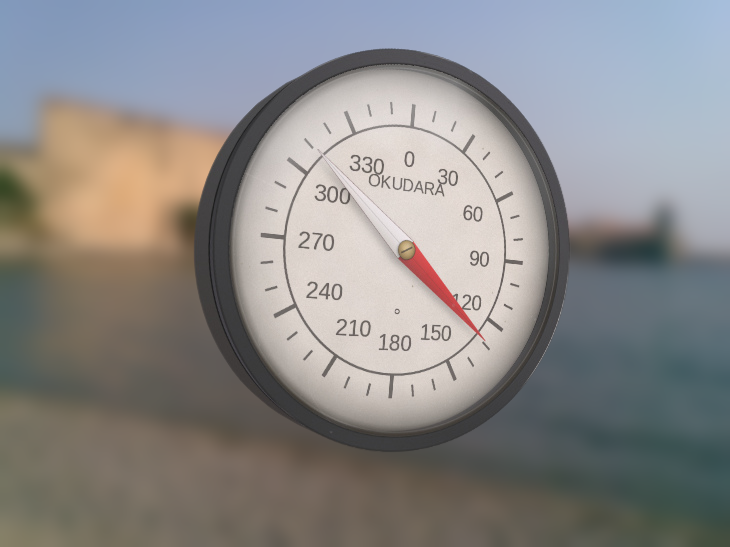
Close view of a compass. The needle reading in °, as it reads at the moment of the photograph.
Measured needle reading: 130 °
